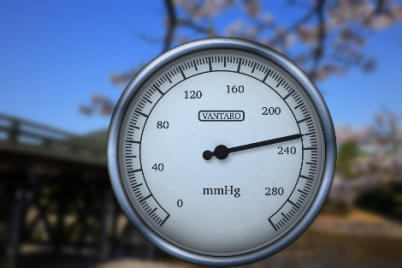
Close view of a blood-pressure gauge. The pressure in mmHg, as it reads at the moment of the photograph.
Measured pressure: 230 mmHg
